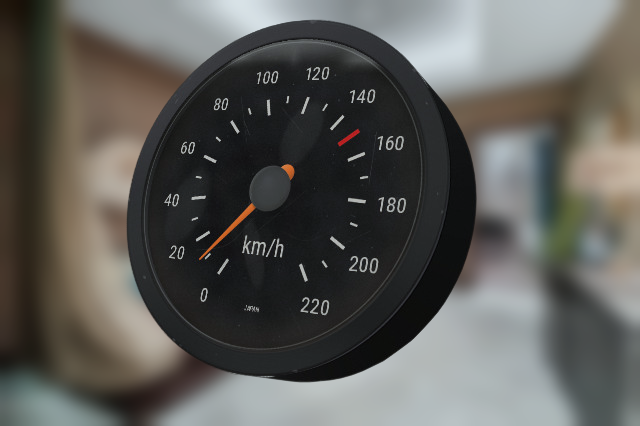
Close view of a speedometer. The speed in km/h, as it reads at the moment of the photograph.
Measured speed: 10 km/h
